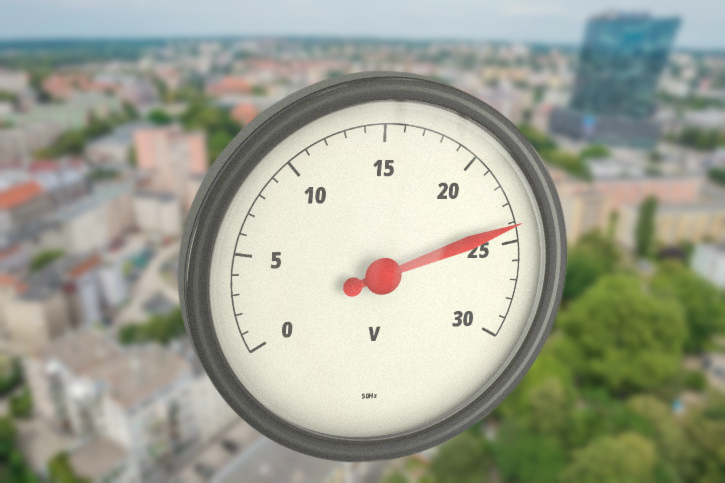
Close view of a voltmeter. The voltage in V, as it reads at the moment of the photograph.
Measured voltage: 24 V
